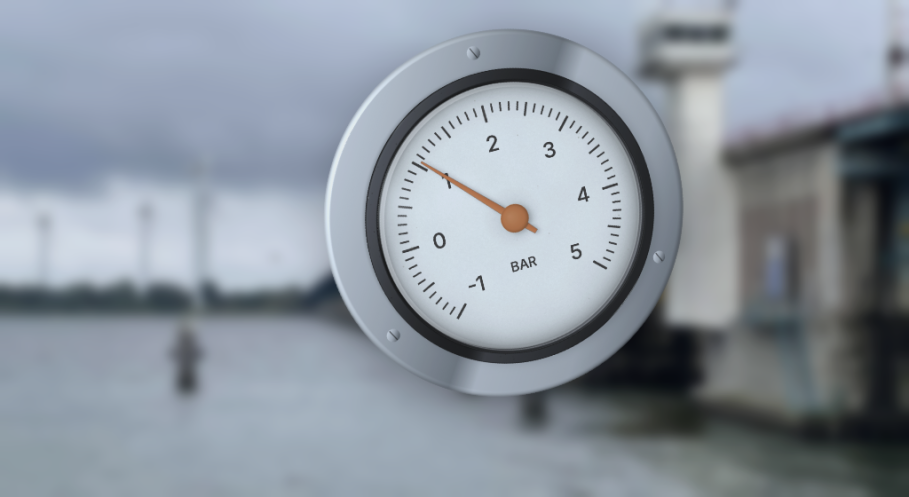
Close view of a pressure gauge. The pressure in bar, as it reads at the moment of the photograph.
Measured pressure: 1.05 bar
